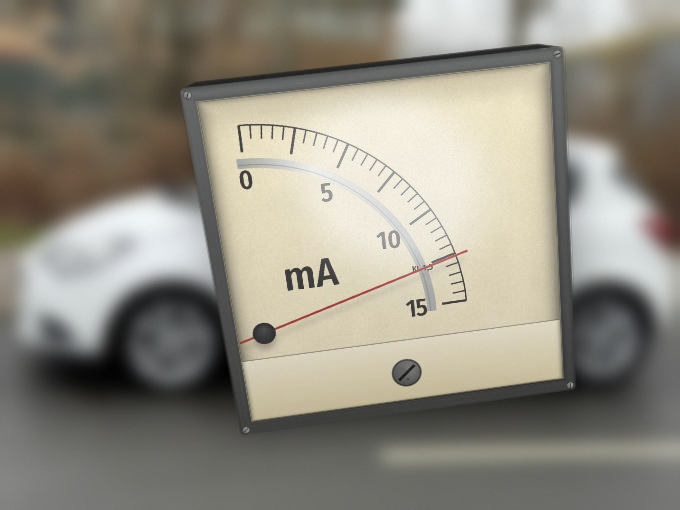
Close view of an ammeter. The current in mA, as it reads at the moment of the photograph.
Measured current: 12.5 mA
